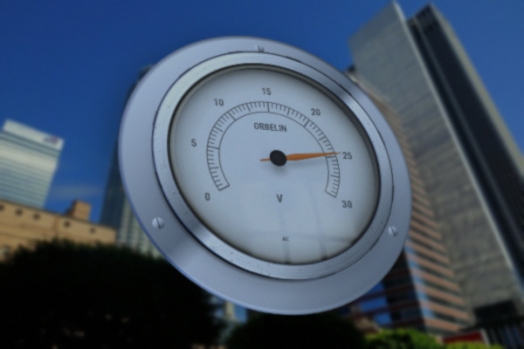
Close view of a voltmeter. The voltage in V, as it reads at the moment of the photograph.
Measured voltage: 25 V
